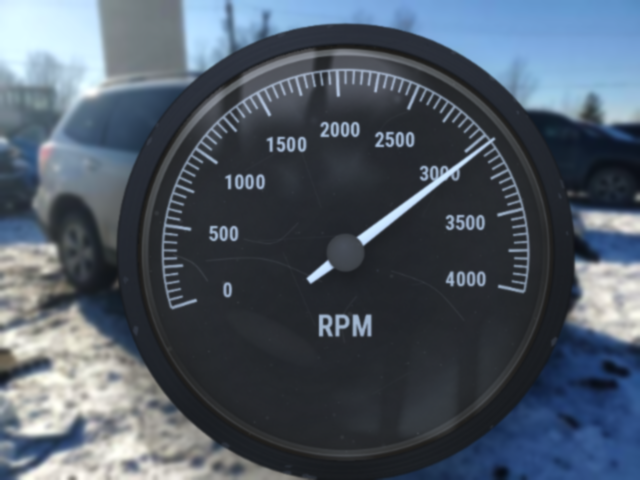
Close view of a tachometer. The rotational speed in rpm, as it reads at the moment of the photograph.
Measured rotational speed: 3050 rpm
